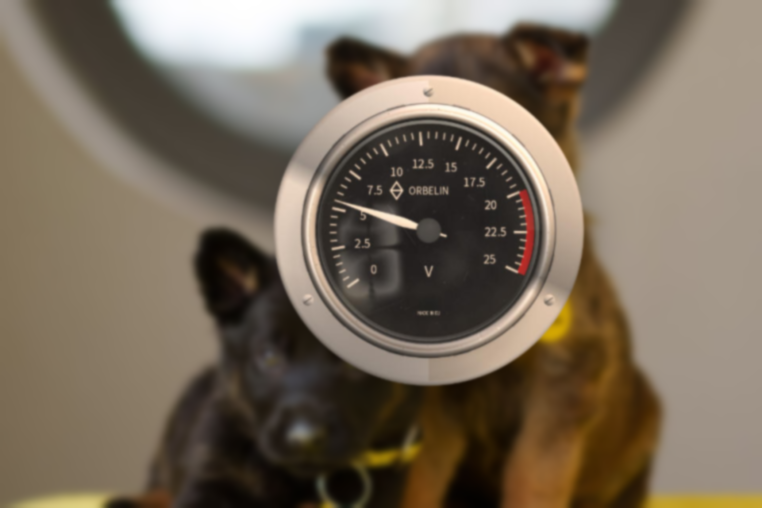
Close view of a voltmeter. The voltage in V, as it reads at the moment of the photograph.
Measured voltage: 5.5 V
